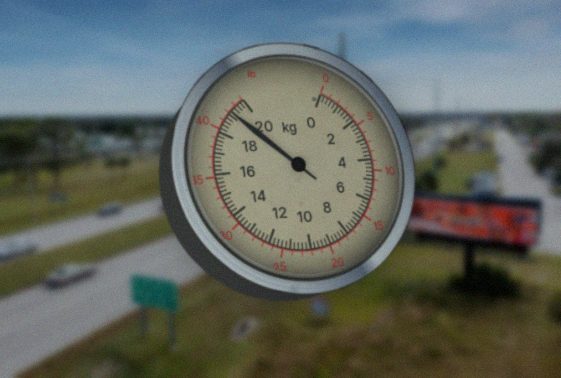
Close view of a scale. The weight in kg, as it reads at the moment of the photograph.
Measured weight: 19 kg
